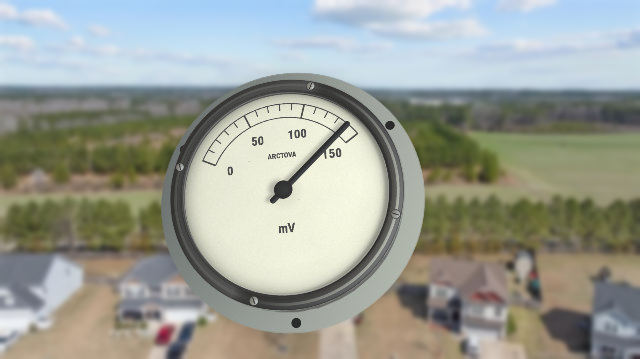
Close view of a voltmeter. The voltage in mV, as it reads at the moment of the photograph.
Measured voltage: 140 mV
